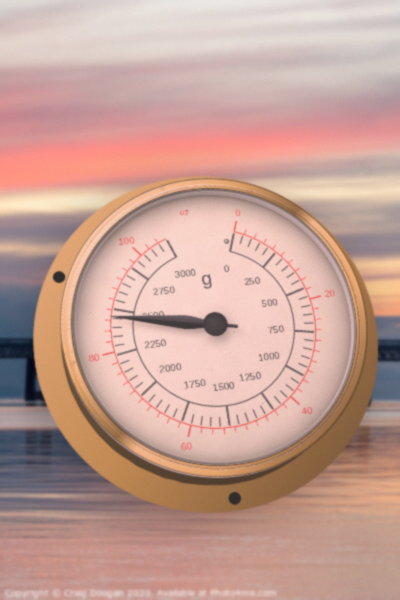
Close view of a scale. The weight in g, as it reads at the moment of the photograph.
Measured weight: 2450 g
